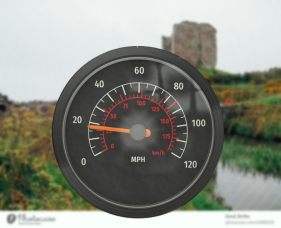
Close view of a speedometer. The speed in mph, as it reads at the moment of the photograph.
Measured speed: 17.5 mph
